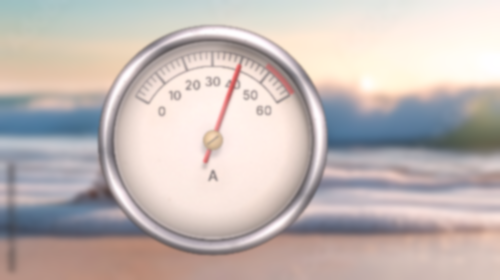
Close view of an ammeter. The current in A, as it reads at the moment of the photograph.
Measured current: 40 A
